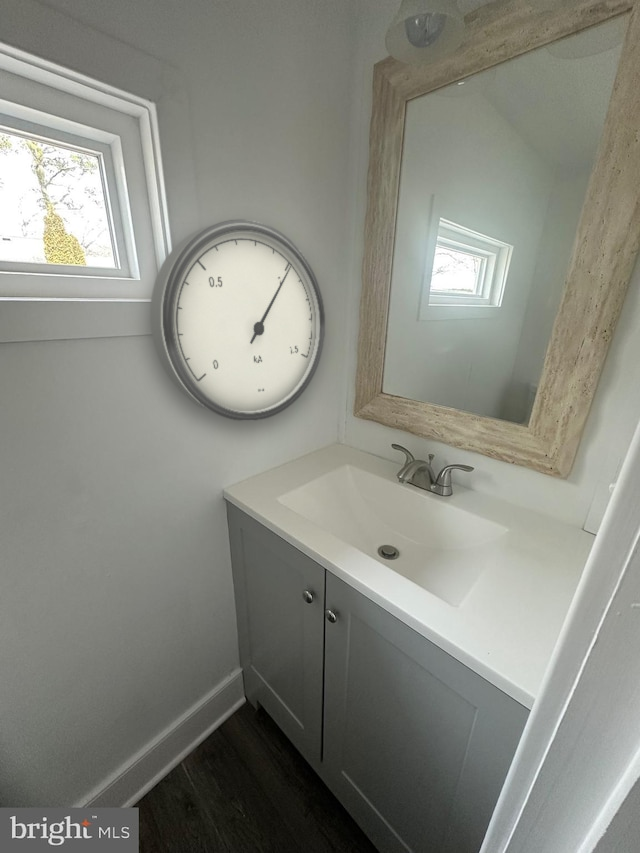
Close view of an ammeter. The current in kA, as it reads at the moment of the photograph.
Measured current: 1 kA
